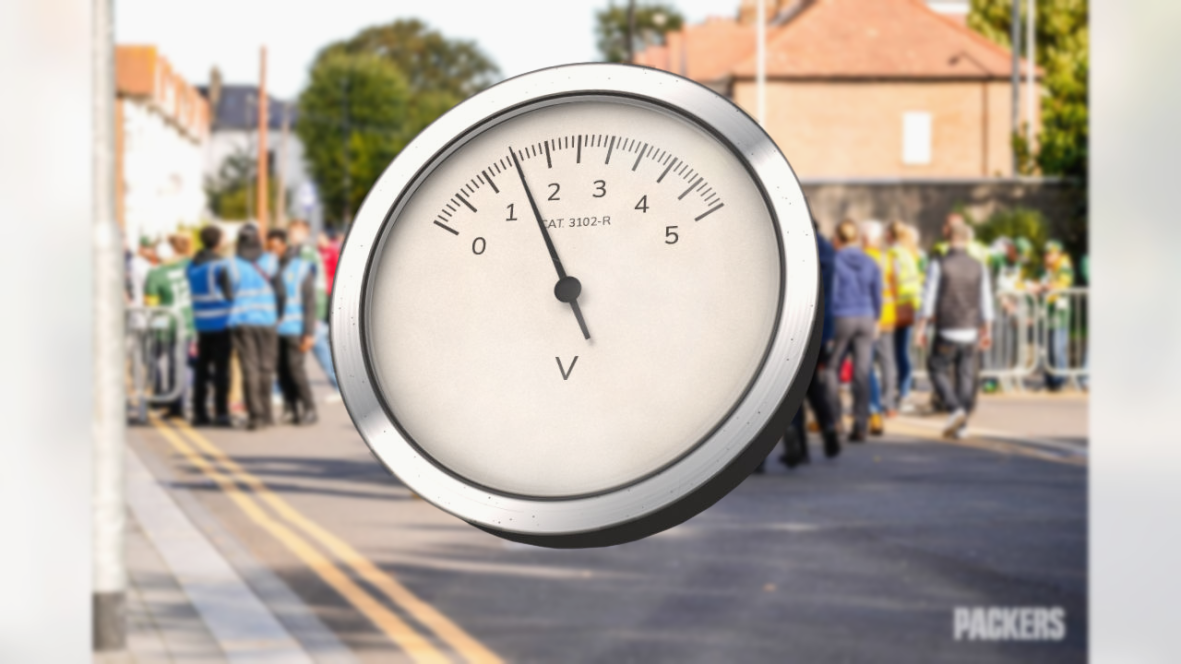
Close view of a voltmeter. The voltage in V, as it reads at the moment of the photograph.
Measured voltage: 1.5 V
